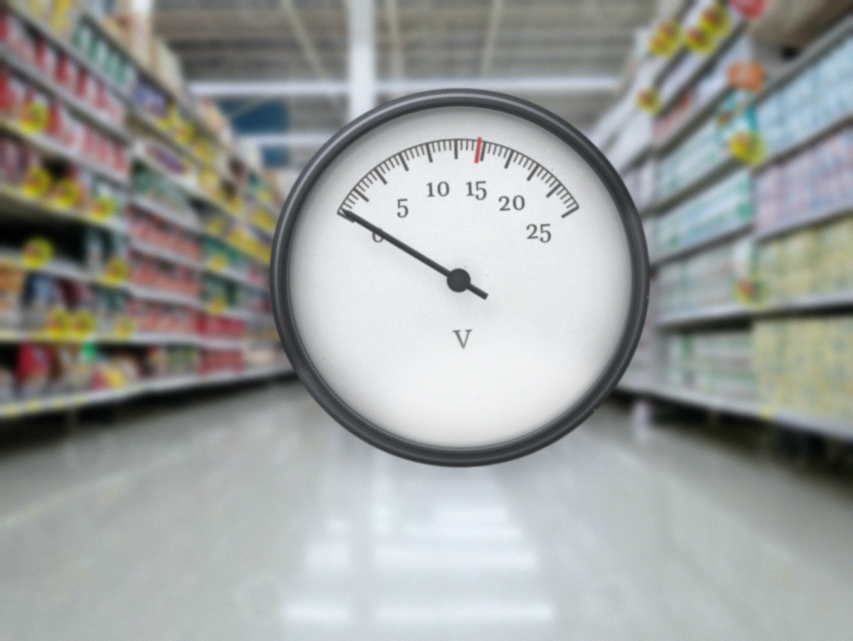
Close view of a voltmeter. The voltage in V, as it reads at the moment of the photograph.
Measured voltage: 0.5 V
